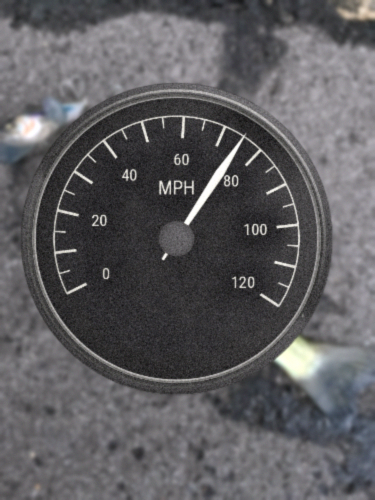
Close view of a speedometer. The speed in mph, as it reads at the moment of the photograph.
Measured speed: 75 mph
